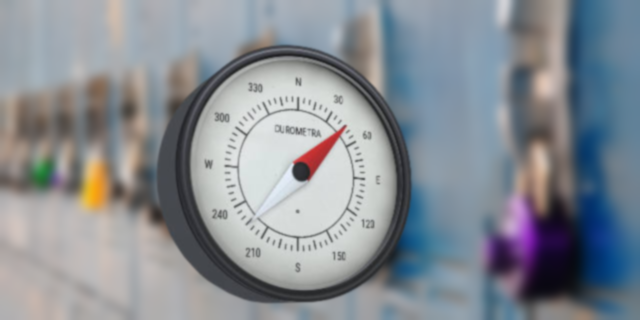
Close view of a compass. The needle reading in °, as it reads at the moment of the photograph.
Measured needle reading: 45 °
